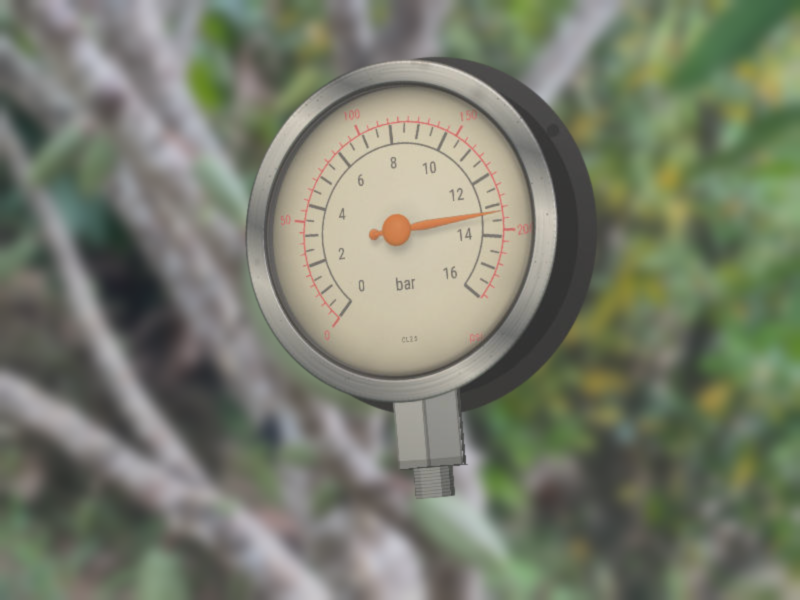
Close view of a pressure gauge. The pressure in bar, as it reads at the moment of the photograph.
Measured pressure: 13.25 bar
